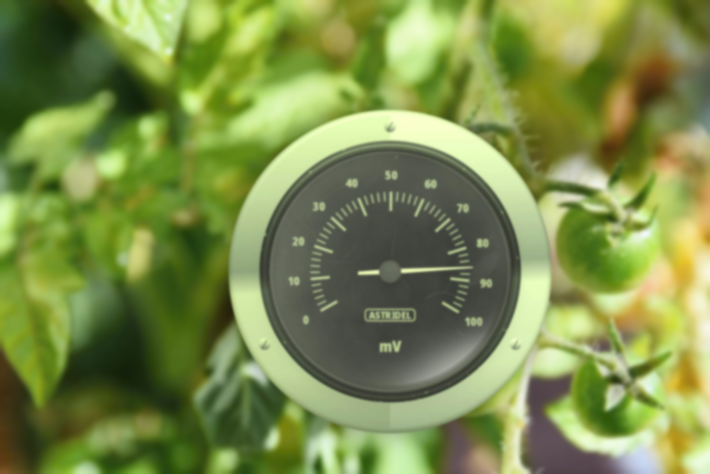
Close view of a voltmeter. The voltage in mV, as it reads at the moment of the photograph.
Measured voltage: 86 mV
